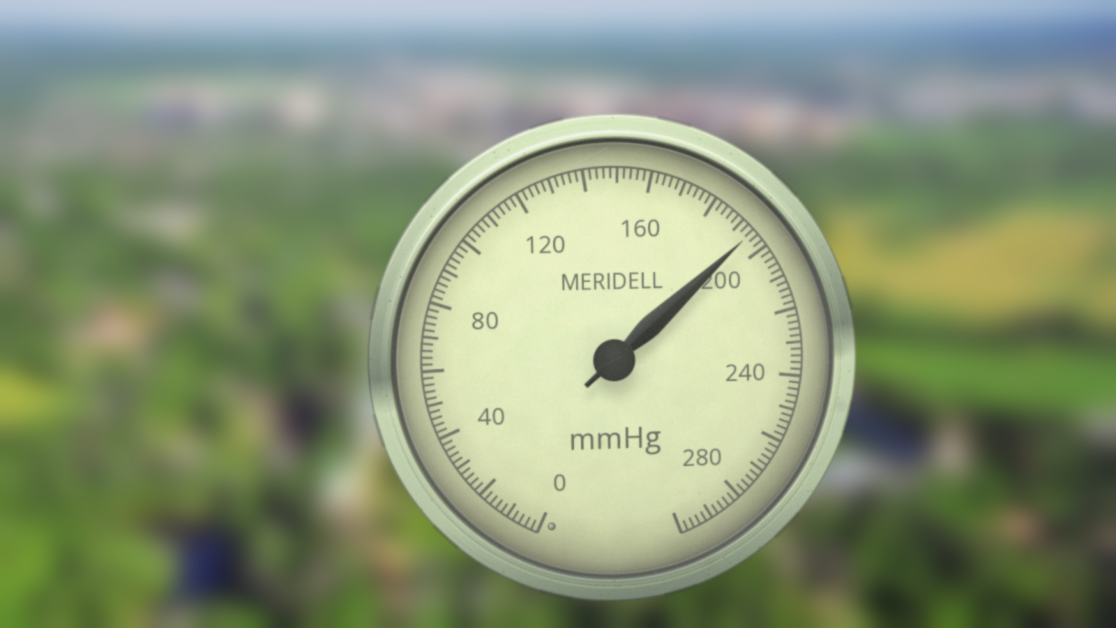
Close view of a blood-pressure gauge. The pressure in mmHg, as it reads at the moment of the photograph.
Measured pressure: 194 mmHg
